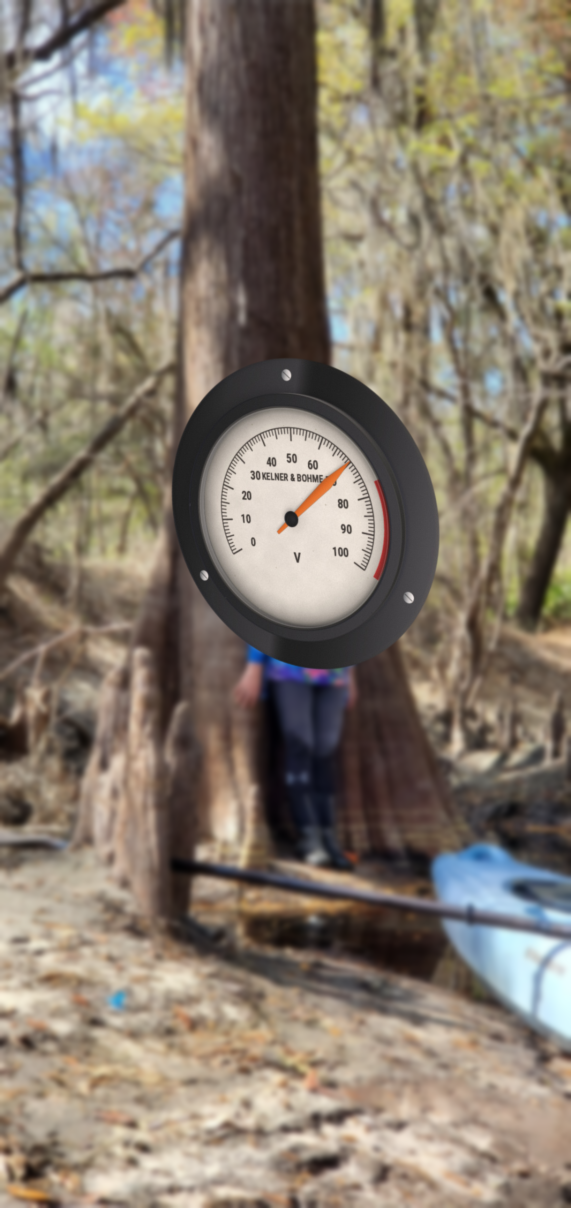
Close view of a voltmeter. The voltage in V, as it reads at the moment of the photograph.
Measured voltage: 70 V
